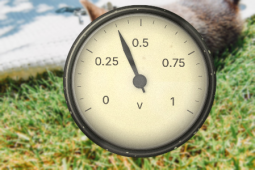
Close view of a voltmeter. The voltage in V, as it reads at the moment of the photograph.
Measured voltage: 0.4 V
